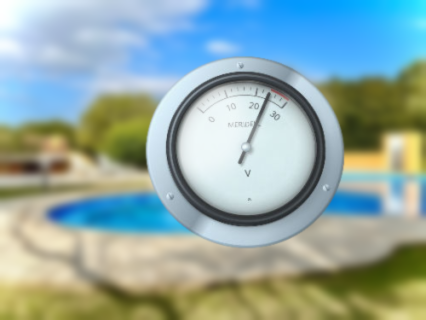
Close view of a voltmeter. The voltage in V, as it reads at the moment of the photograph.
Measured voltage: 24 V
